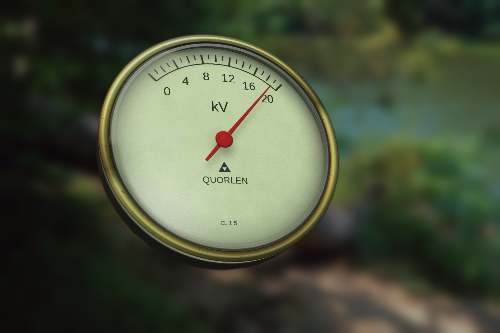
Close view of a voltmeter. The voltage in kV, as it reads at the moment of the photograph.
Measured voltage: 19 kV
